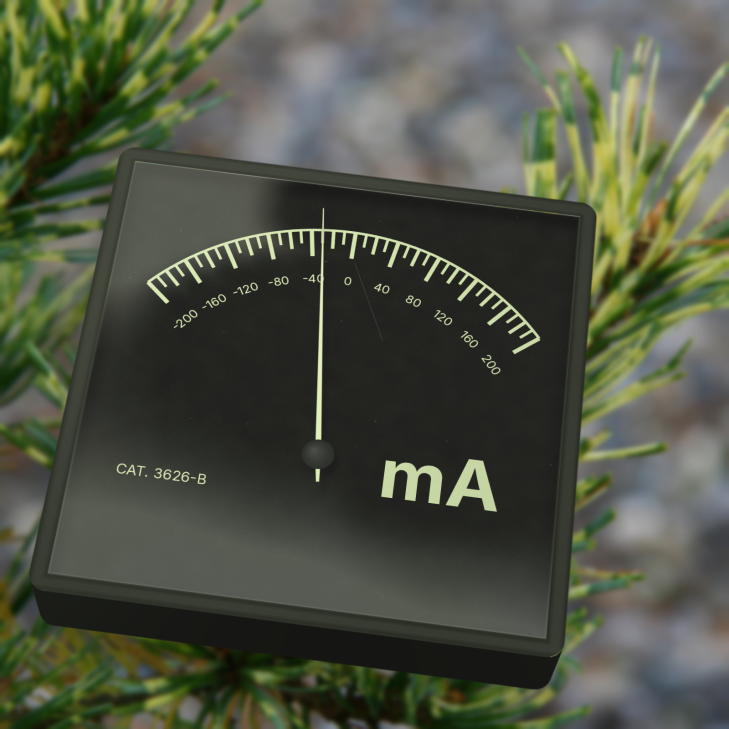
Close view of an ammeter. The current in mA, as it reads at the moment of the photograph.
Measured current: -30 mA
